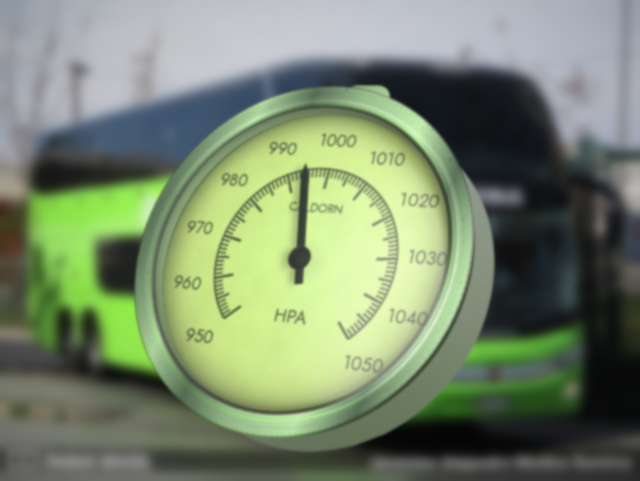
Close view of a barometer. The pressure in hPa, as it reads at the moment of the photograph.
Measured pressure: 995 hPa
